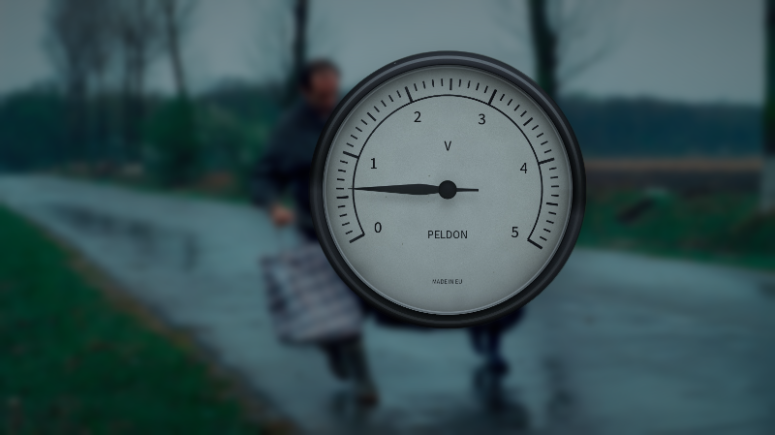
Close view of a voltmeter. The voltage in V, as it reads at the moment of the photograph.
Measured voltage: 0.6 V
